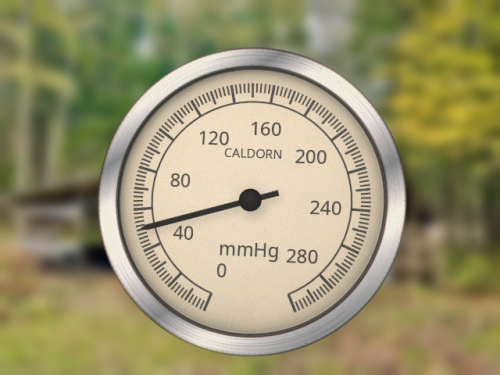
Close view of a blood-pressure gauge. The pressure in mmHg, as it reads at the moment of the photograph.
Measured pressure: 50 mmHg
